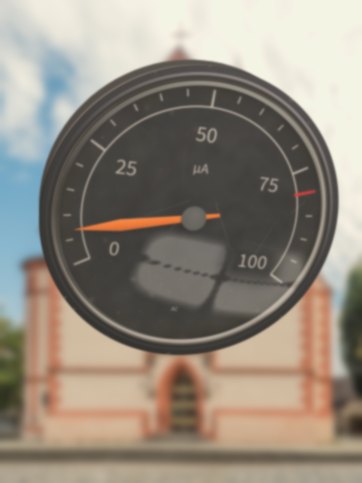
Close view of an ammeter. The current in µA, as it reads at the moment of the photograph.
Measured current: 7.5 µA
